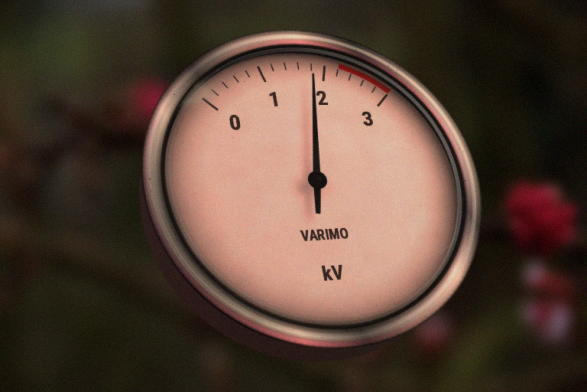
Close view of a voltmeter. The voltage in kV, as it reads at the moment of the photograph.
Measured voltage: 1.8 kV
